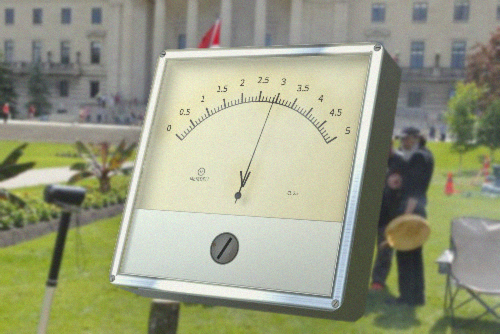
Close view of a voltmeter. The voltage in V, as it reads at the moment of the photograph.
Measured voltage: 3 V
